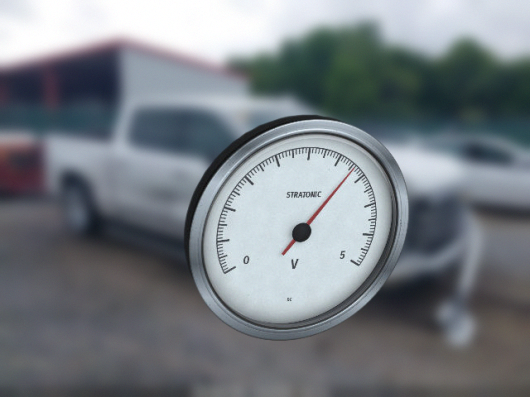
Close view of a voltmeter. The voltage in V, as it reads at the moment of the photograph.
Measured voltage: 3.25 V
